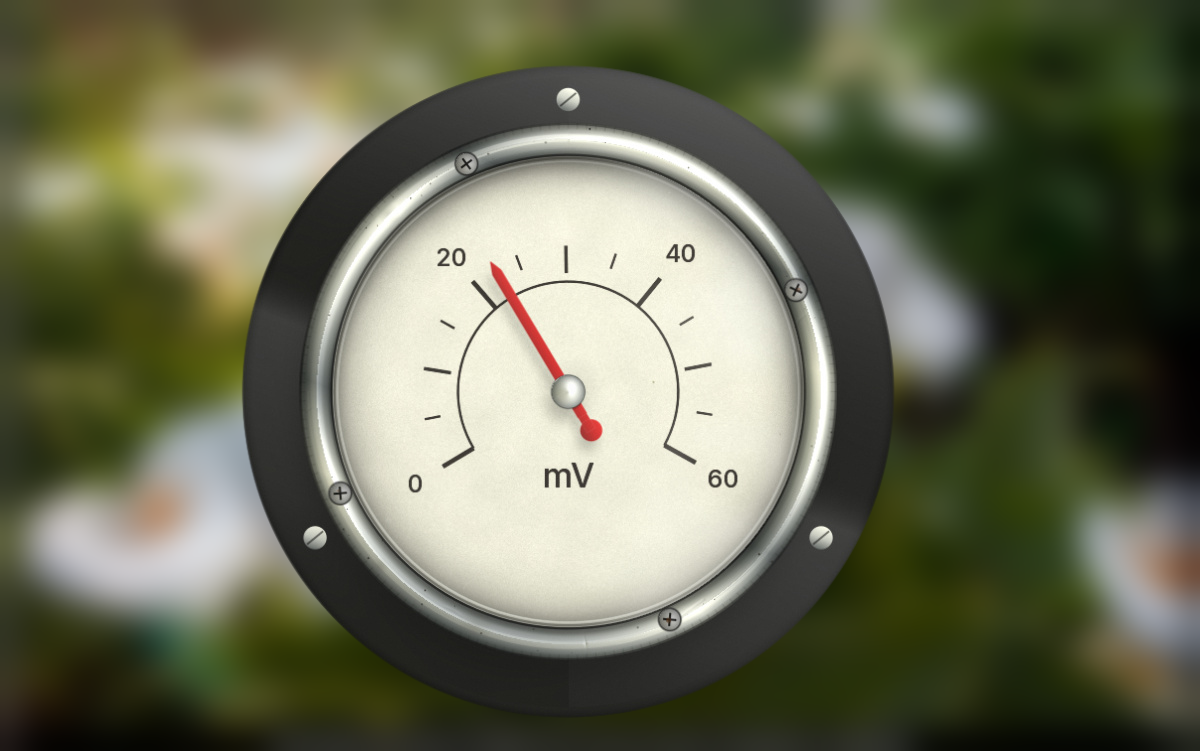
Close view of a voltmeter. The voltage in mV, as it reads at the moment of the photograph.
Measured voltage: 22.5 mV
